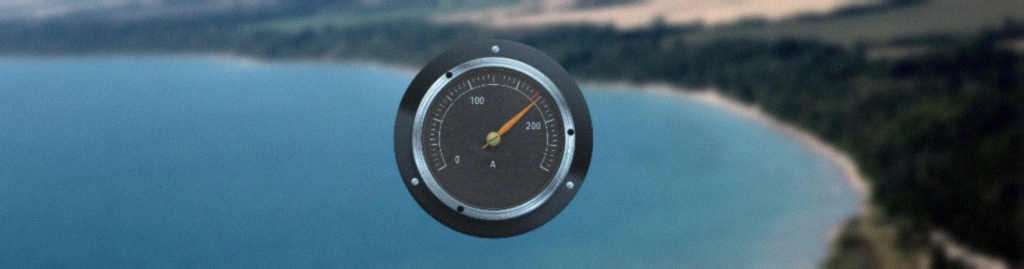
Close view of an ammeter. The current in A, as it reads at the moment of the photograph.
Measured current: 175 A
